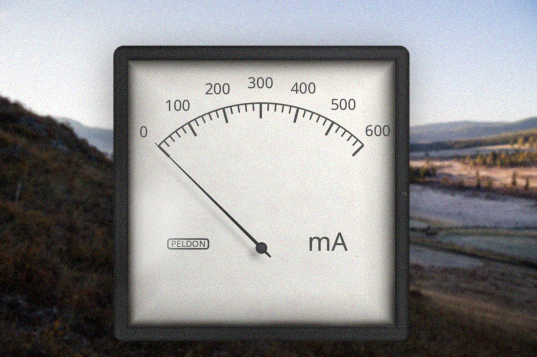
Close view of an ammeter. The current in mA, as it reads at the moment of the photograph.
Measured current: 0 mA
